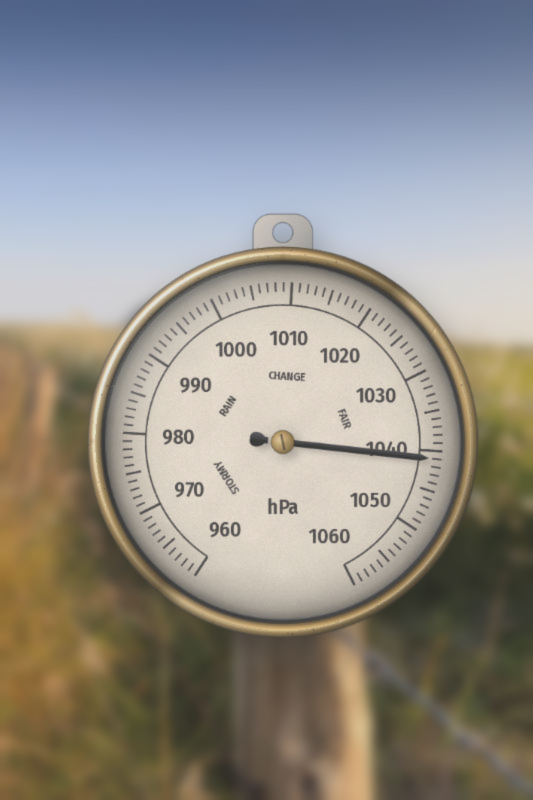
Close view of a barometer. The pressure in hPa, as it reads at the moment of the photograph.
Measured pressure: 1041 hPa
